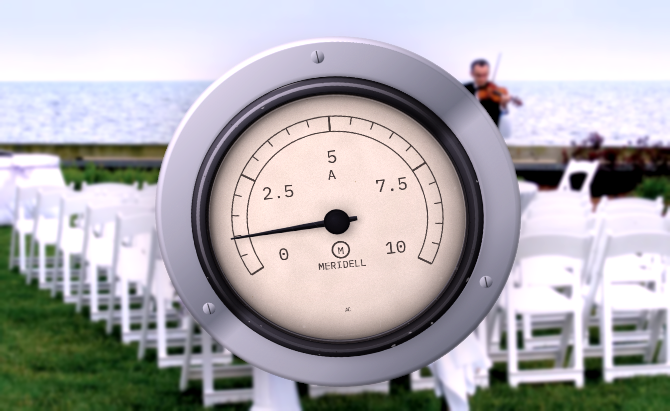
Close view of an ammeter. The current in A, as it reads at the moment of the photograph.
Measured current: 1 A
